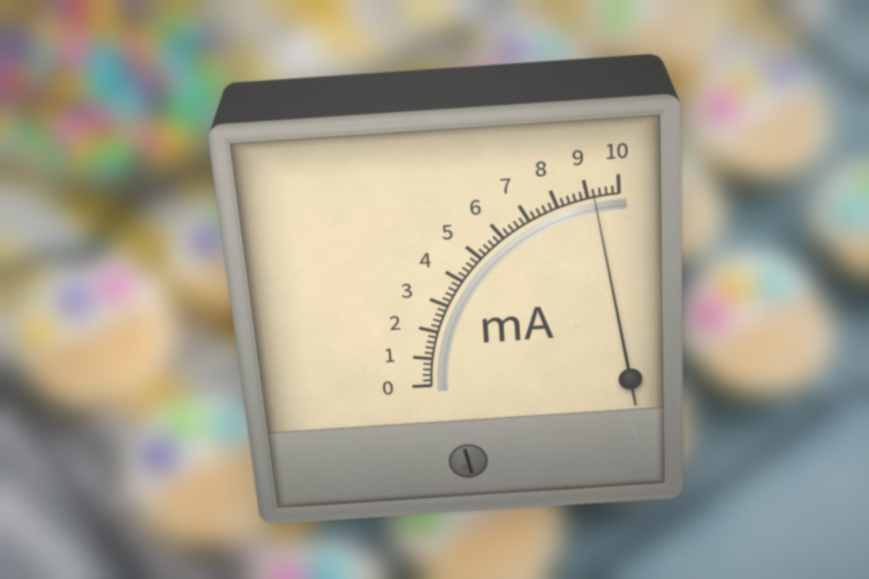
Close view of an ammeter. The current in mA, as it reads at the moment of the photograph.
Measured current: 9.2 mA
